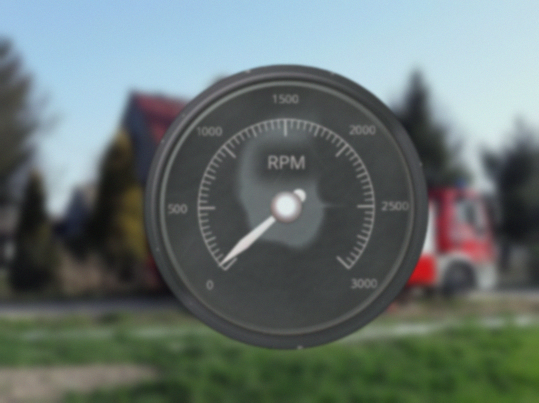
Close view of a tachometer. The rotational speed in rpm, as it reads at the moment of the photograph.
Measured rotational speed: 50 rpm
